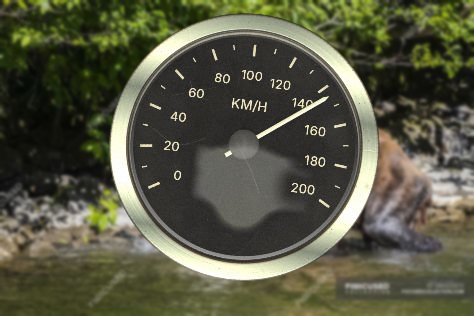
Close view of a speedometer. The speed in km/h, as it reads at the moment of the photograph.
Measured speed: 145 km/h
